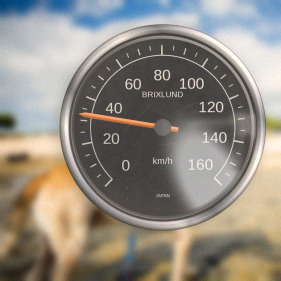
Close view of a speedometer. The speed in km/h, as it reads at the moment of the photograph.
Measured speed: 32.5 km/h
